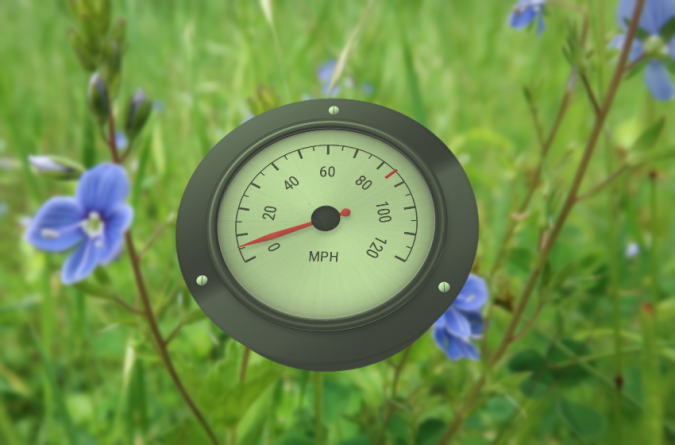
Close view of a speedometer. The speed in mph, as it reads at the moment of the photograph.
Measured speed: 5 mph
